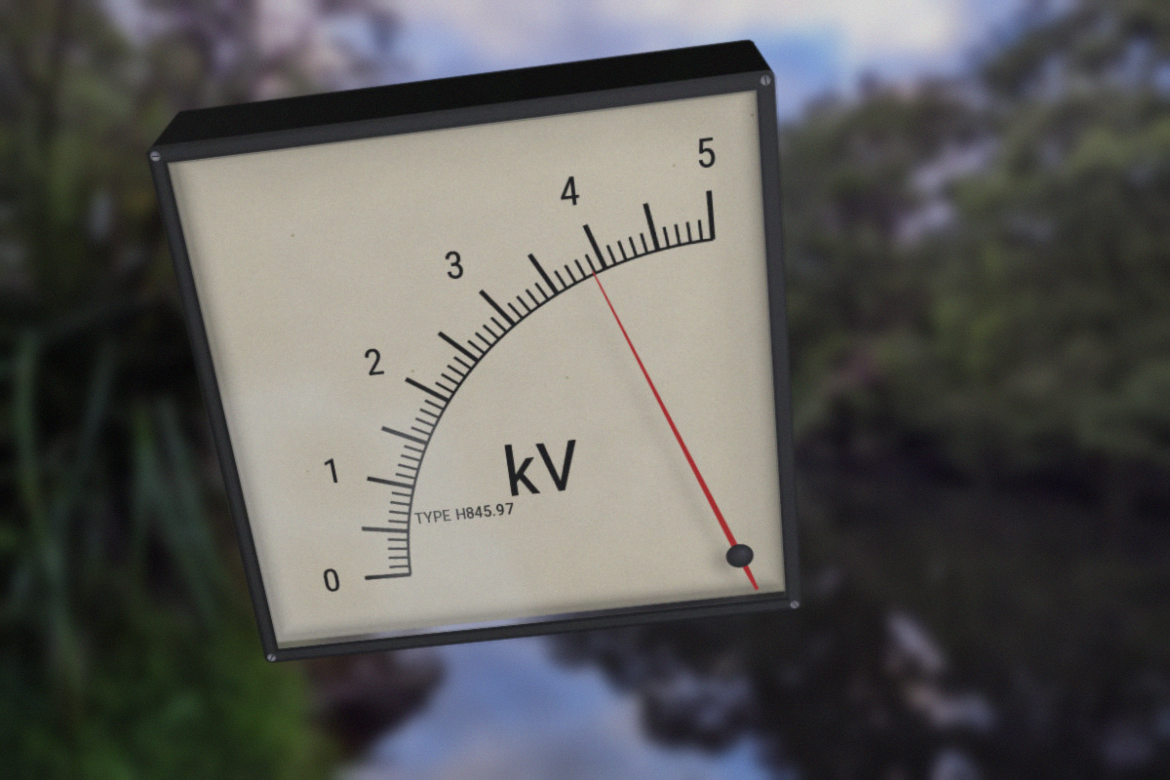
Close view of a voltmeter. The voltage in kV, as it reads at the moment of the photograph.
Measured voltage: 3.9 kV
